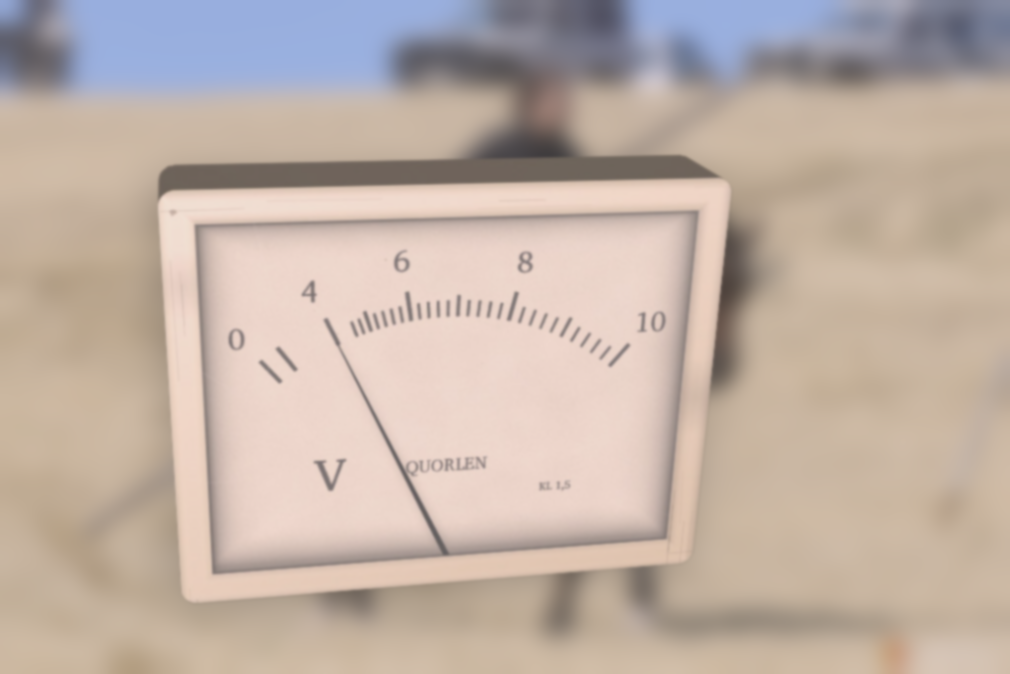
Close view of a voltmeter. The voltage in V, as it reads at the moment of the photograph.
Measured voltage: 4 V
